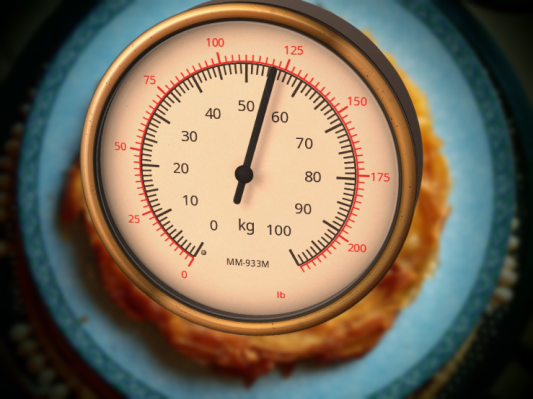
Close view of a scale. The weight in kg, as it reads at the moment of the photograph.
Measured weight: 55 kg
